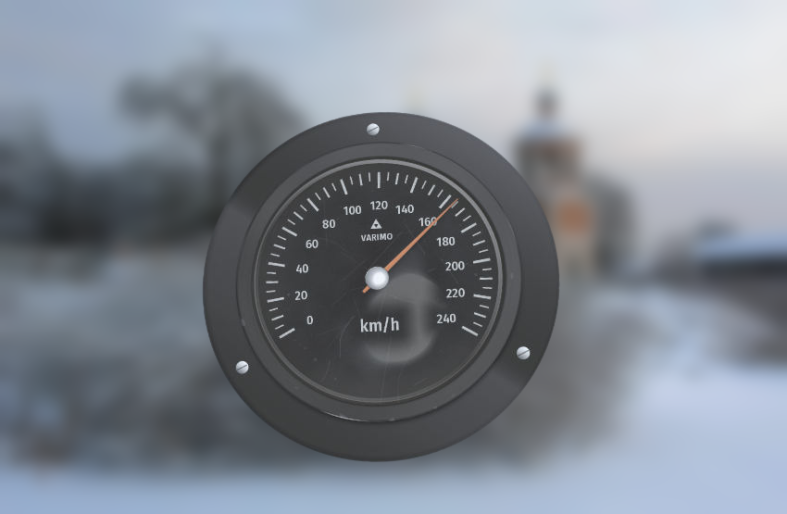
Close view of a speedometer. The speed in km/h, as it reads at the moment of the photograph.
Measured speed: 165 km/h
